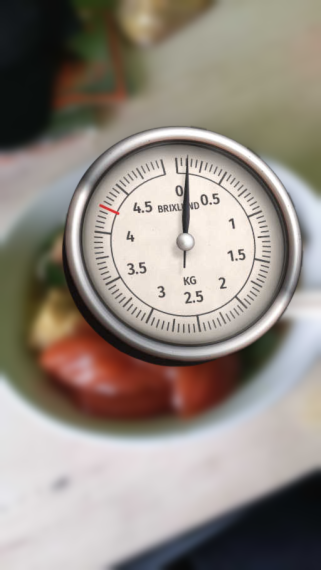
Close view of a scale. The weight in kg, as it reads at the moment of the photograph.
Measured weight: 0.1 kg
